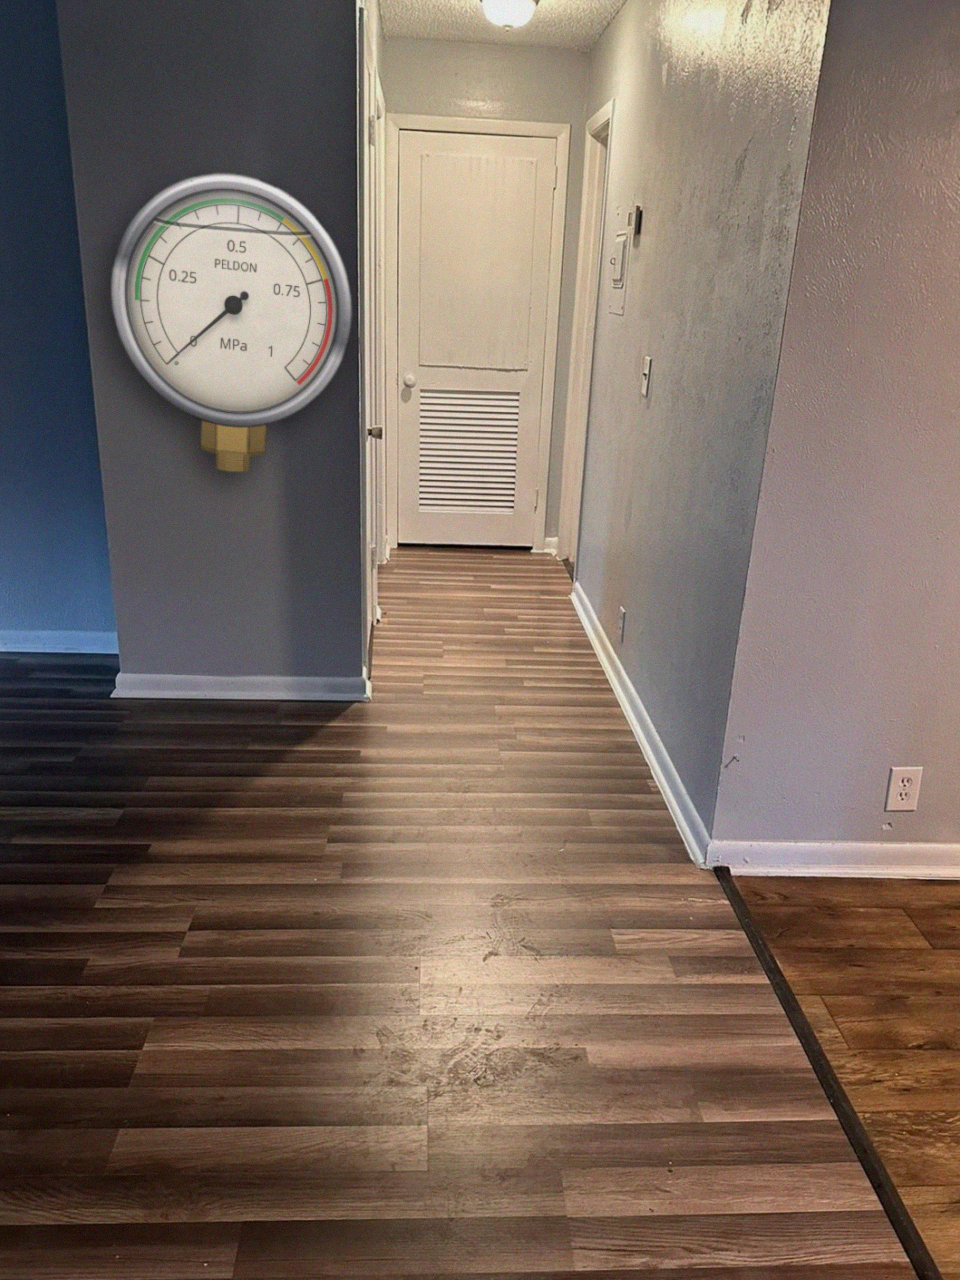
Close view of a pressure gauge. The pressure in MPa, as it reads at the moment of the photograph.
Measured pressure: 0 MPa
